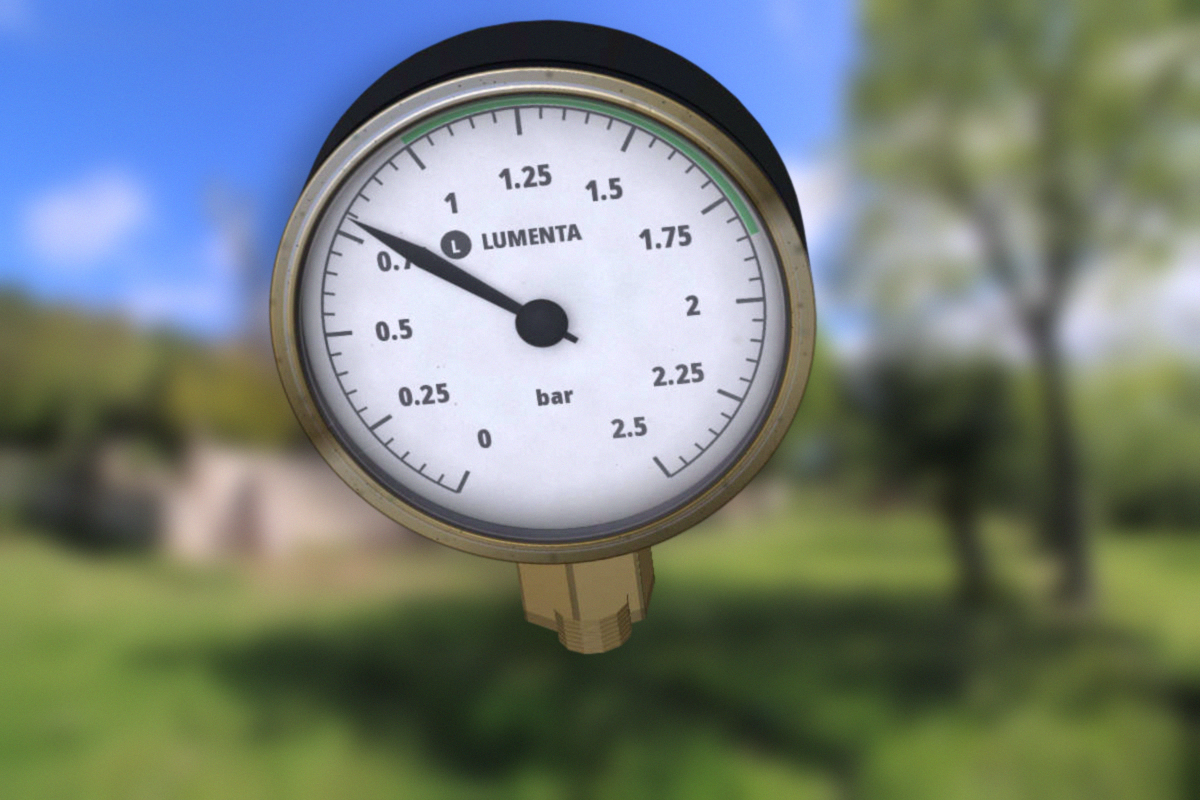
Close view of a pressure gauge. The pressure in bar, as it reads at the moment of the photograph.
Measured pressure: 0.8 bar
